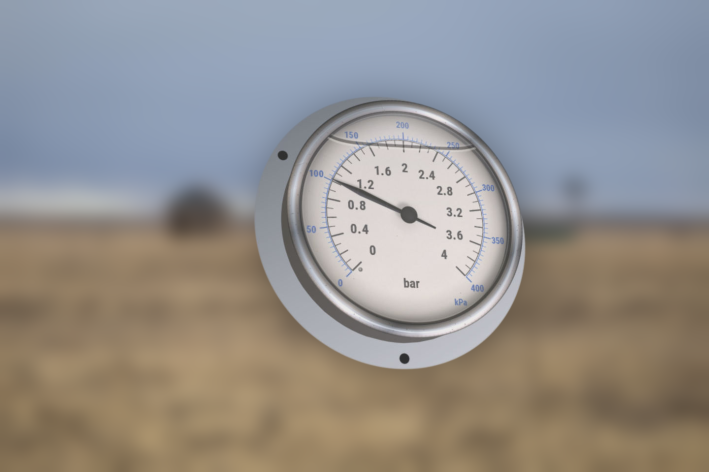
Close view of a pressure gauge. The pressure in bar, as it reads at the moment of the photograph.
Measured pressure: 1 bar
